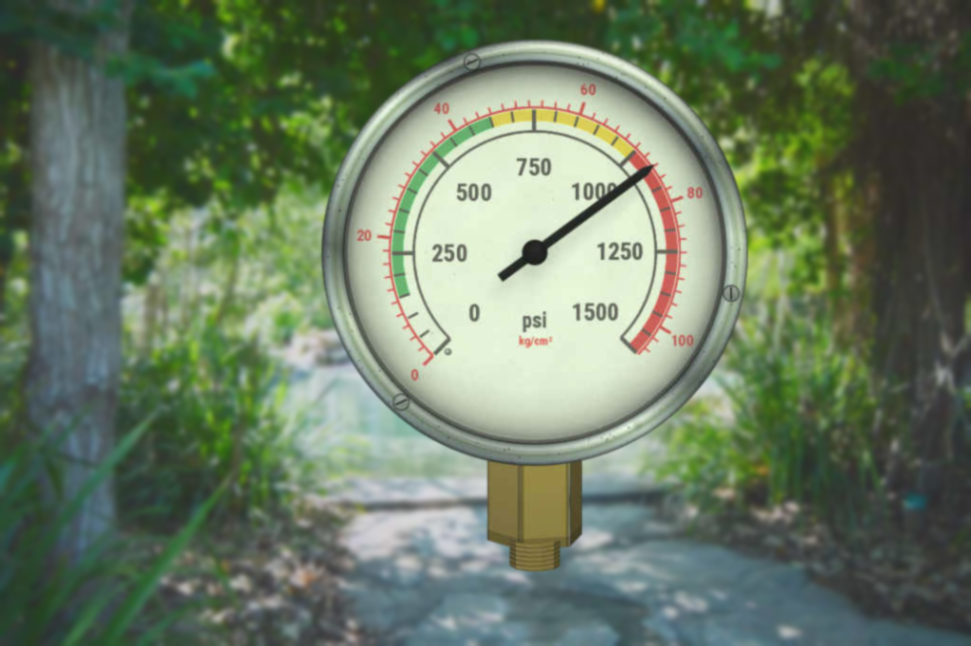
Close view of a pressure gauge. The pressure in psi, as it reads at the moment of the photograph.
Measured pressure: 1050 psi
